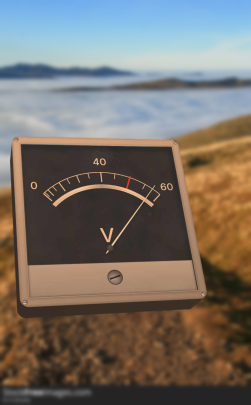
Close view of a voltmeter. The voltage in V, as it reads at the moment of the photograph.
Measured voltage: 57.5 V
